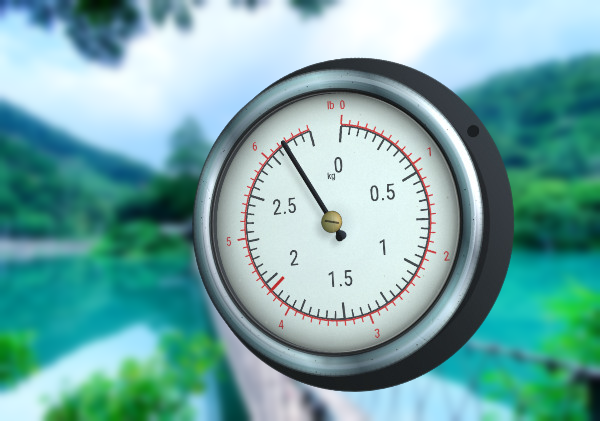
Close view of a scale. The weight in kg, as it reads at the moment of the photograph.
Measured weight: 2.85 kg
